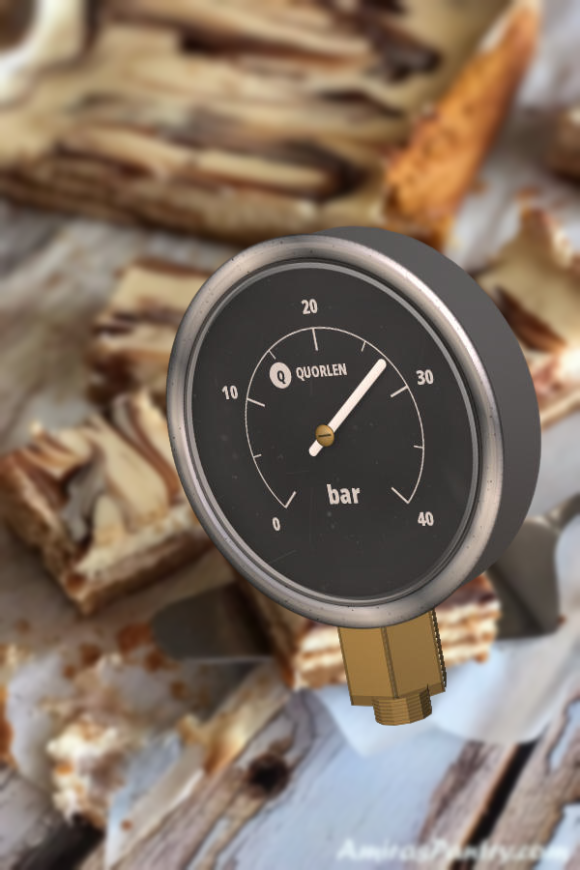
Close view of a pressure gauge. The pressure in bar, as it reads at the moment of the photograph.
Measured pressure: 27.5 bar
